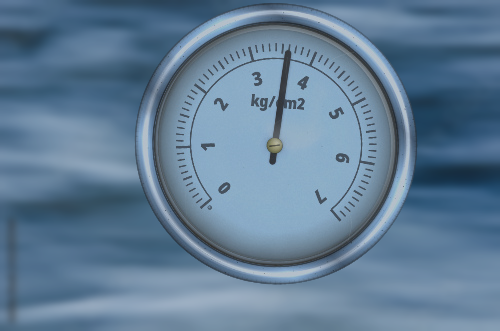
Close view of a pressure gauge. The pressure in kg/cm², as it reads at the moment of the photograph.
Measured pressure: 3.6 kg/cm²
